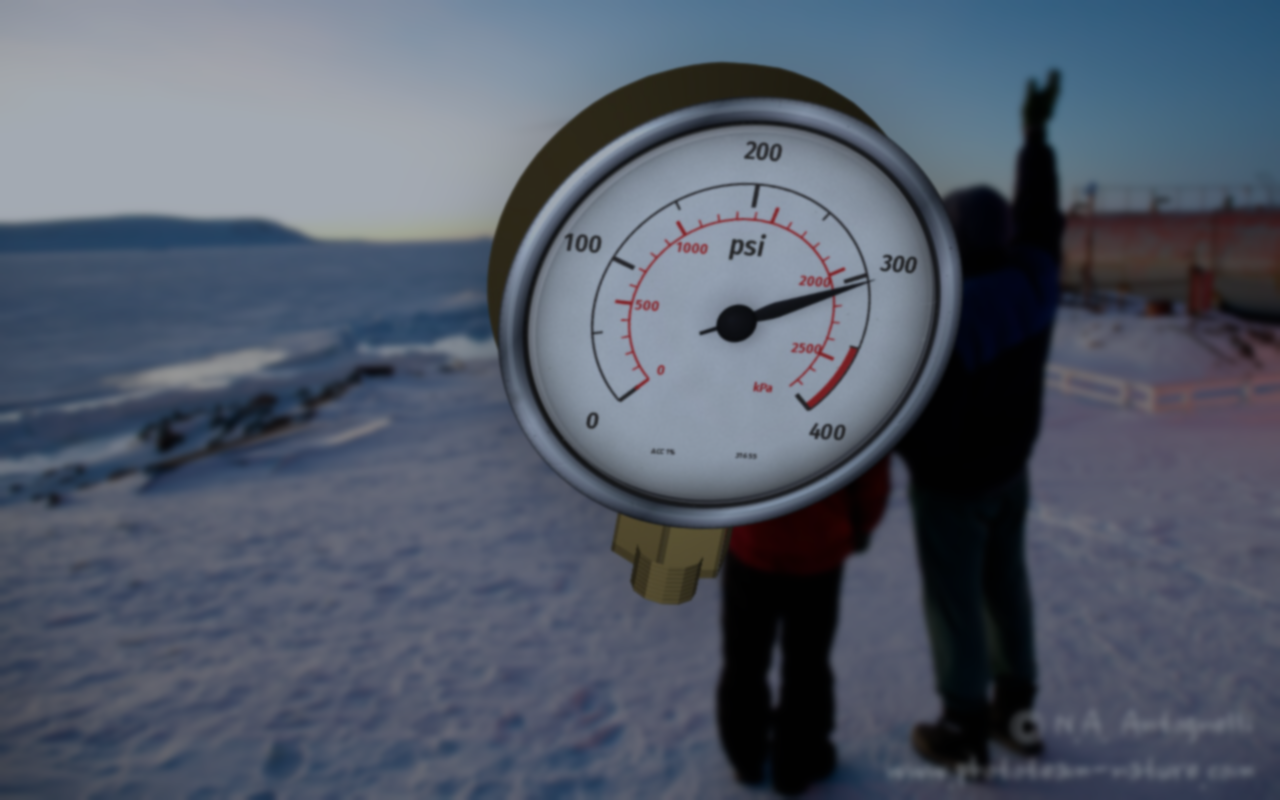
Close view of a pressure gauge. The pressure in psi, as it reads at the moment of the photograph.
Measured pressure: 300 psi
